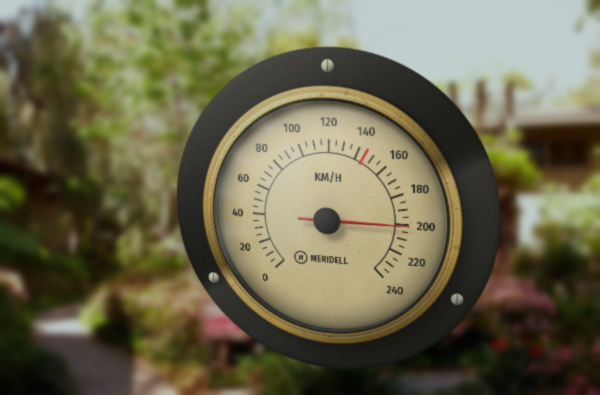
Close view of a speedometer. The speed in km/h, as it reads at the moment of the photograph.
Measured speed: 200 km/h
